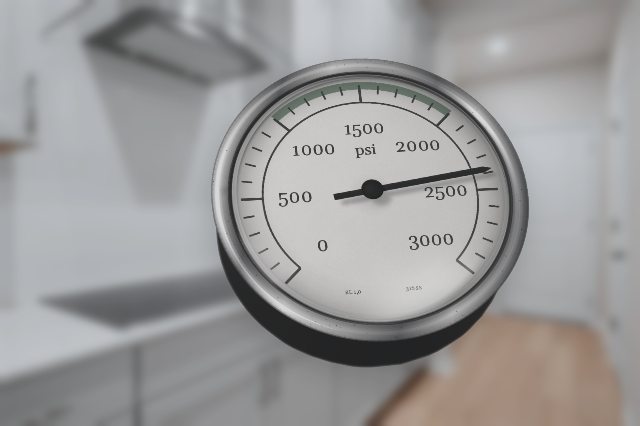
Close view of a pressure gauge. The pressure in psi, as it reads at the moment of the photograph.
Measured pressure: 2400 psi
